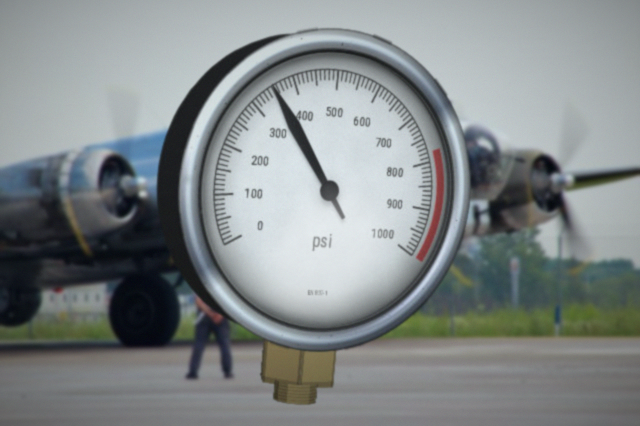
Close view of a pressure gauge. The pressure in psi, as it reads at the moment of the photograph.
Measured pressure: 350 psi
